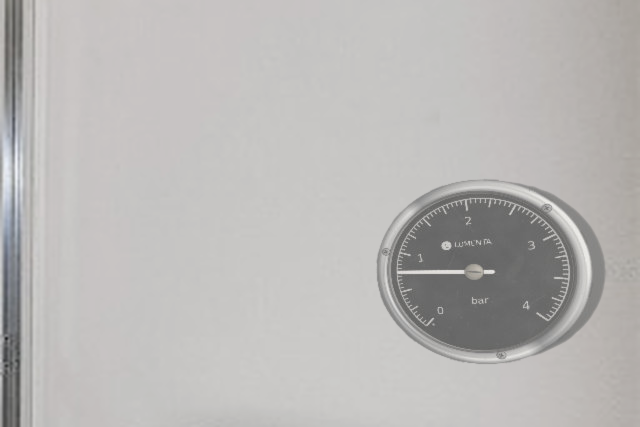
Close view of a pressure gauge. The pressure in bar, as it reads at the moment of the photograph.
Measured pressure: 0.75 bar
